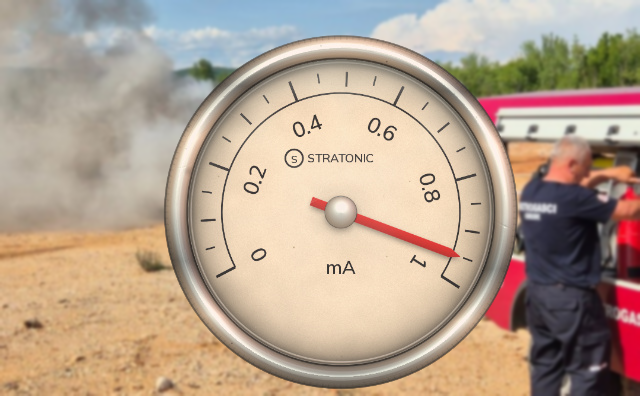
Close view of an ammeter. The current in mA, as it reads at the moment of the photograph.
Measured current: 0.95 mA
